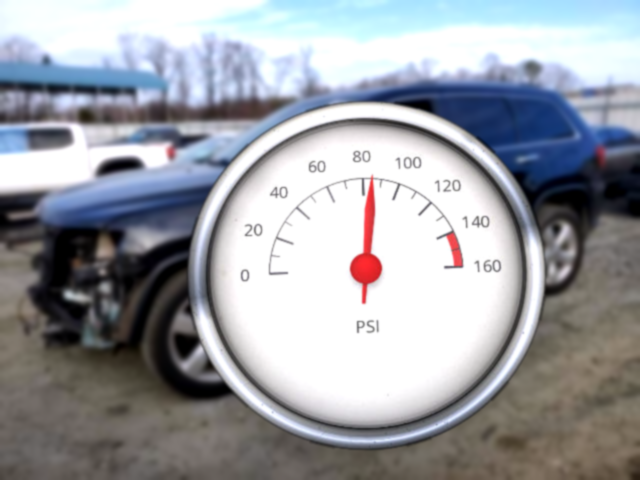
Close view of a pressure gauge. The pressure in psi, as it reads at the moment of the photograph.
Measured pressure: 85 psi
